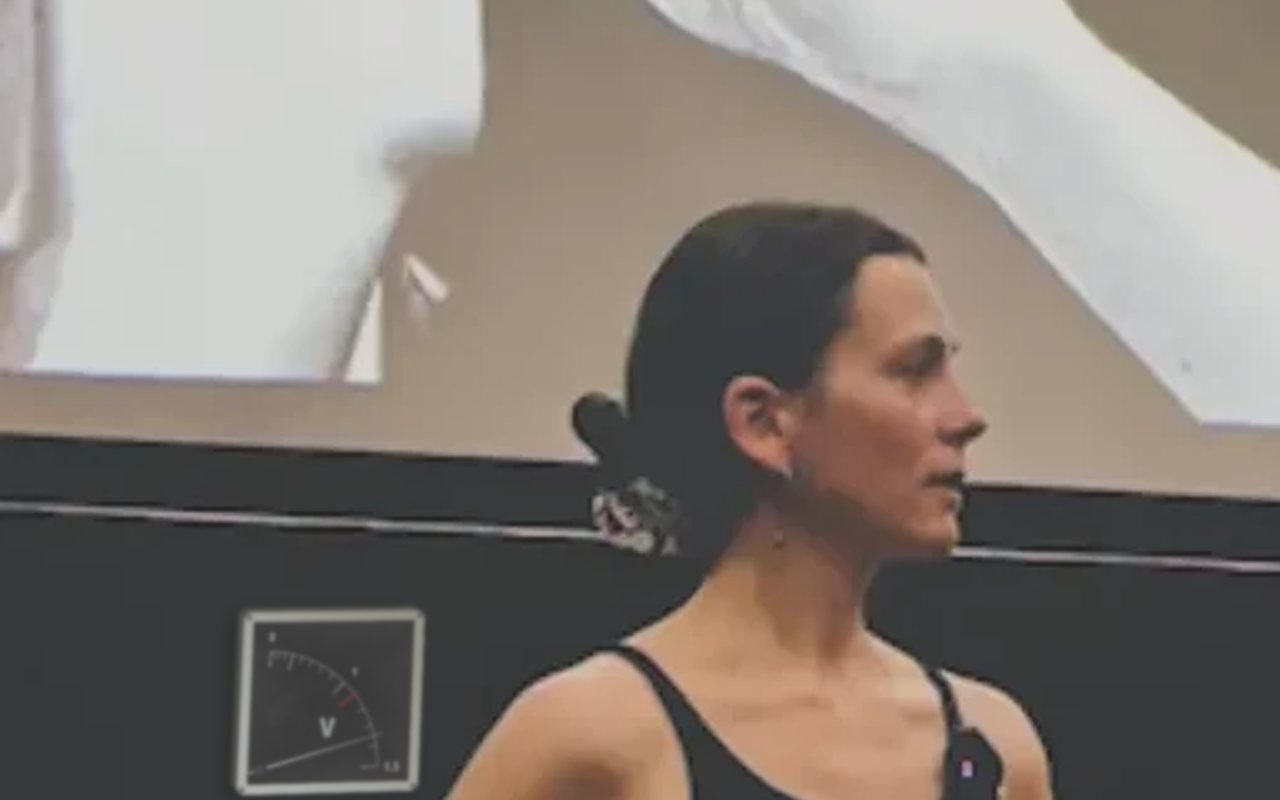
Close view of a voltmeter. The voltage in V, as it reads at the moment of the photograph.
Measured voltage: 1.35 V
